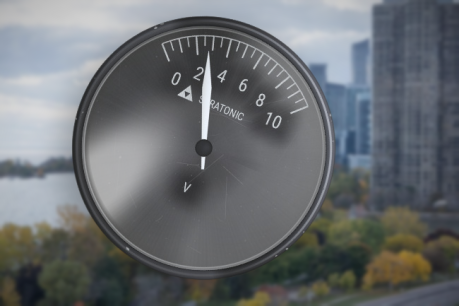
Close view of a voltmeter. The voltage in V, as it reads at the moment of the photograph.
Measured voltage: 2.75 V
